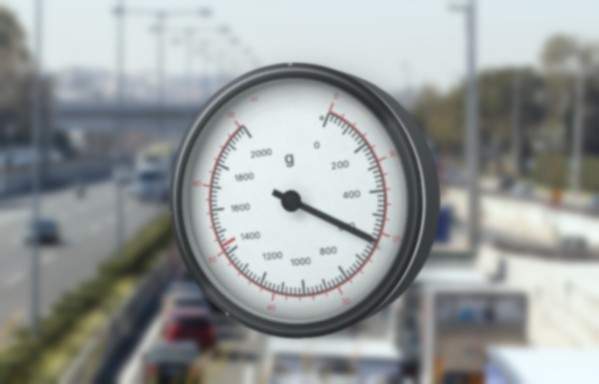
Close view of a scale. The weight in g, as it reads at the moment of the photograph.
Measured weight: 600 g
